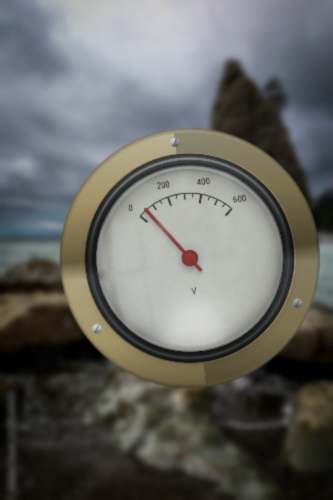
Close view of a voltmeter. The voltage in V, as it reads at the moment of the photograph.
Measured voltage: 50 V
